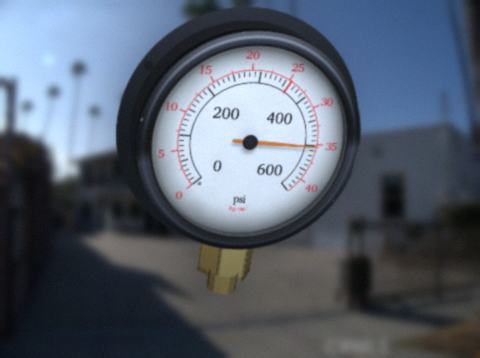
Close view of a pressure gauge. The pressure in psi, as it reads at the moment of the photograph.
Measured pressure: 500 psi
